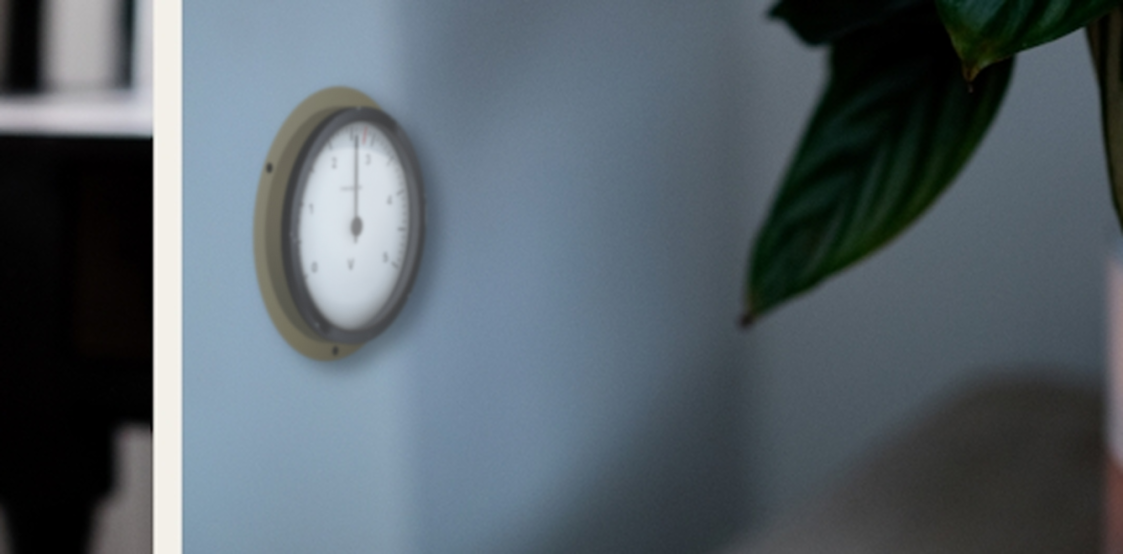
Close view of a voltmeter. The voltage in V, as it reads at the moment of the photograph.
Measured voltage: 2.5 V
